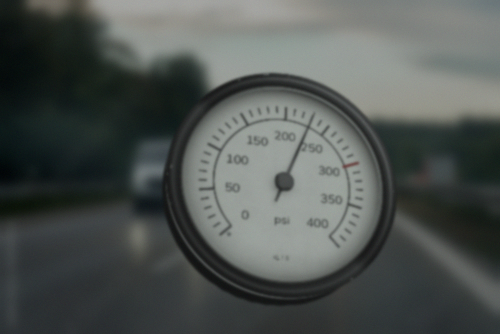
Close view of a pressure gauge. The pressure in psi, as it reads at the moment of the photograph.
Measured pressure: 230 psi
